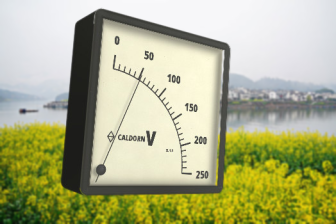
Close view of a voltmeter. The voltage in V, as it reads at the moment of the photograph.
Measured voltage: 50 V
